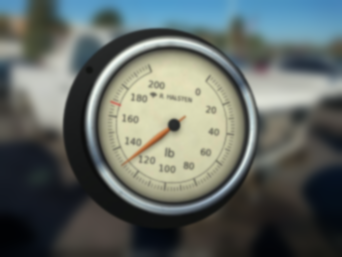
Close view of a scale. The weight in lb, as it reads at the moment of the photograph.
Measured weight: 130 lb
